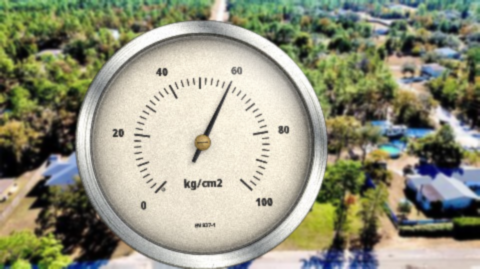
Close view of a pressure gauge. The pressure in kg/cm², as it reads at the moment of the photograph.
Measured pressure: 60 kg/cm²
